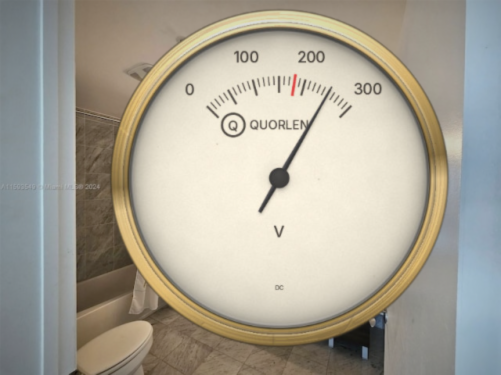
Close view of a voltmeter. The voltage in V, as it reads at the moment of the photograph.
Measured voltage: 250 V
